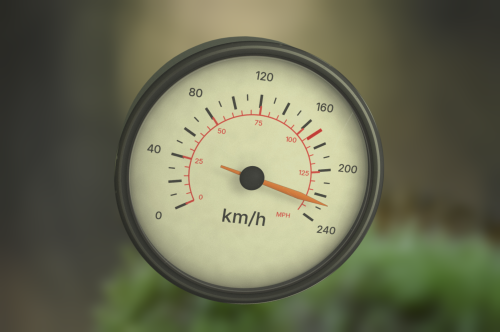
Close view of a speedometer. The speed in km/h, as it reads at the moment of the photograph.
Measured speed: 225 km/h
